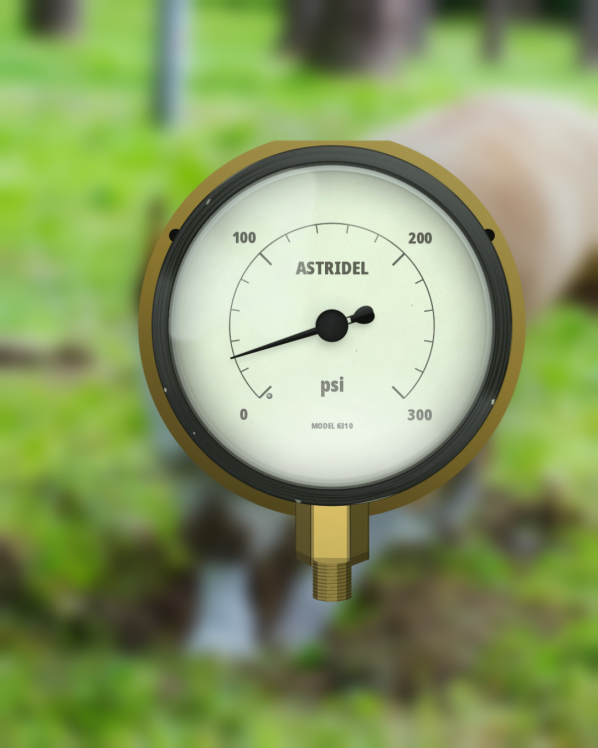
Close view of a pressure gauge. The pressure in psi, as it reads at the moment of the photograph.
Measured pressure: 30 psi
